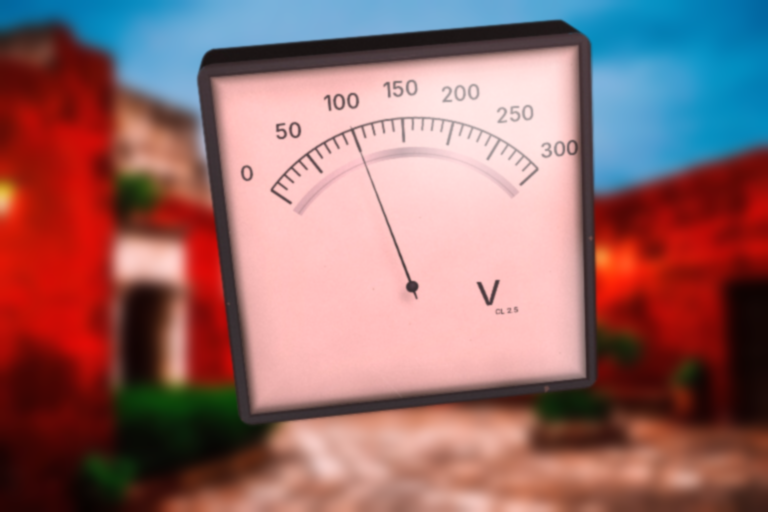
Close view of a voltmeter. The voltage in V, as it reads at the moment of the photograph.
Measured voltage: 100 V
